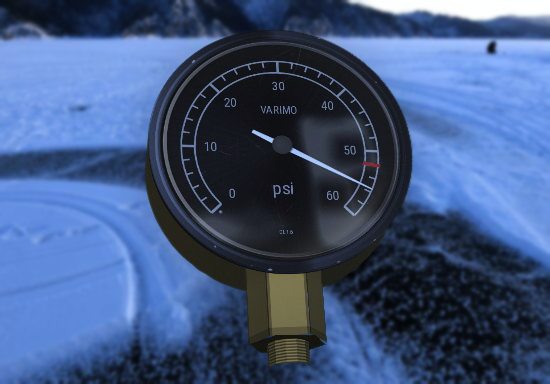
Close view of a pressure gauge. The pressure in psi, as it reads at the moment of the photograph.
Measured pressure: 56 psi
